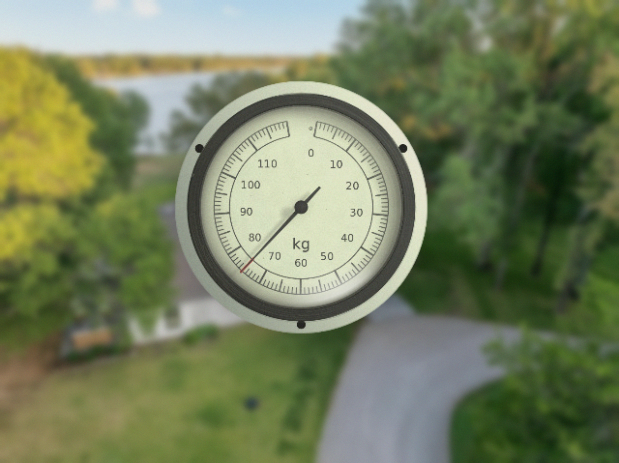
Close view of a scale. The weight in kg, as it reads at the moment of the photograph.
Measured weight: 75 kg
